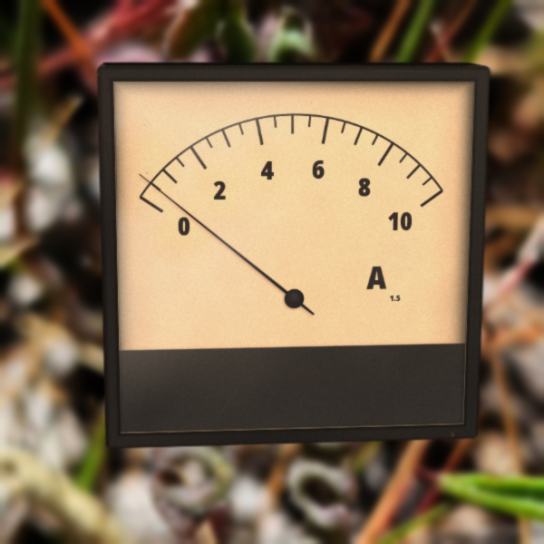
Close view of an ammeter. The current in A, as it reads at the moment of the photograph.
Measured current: 0.5 A
